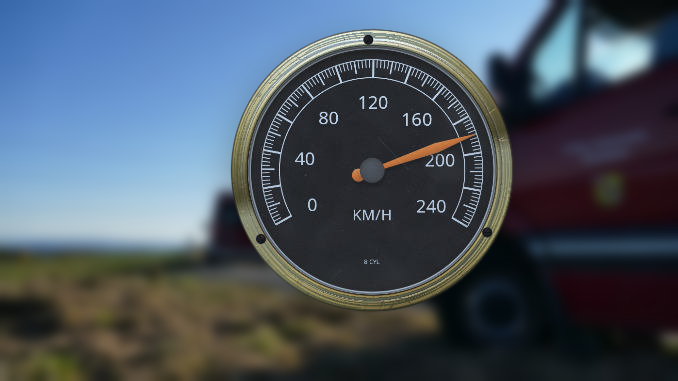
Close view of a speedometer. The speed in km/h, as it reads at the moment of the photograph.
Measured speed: 190 km/h
